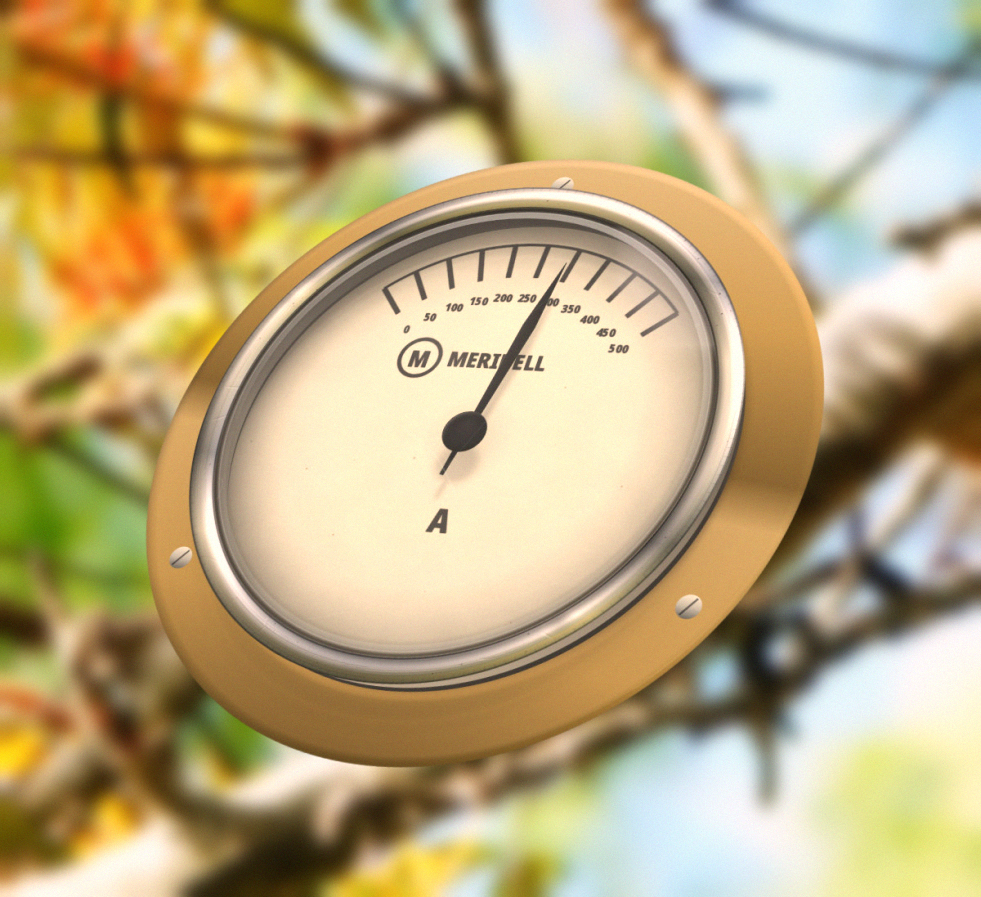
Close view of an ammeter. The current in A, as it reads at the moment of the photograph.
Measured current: 300 A
